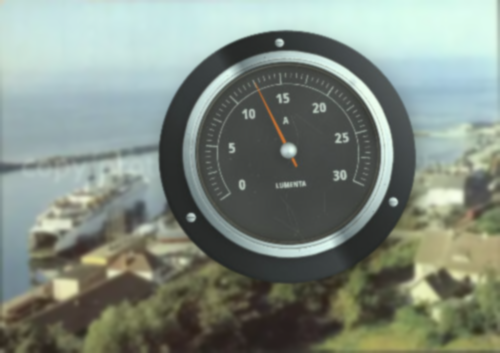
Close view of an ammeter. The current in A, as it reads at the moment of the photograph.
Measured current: 12.5 A
